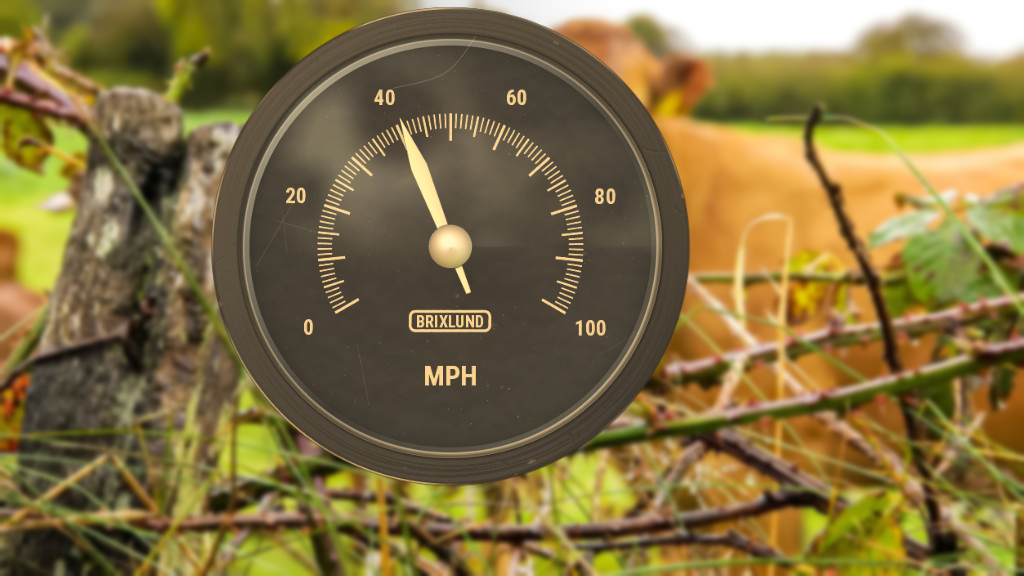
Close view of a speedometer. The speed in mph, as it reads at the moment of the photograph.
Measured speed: 41 mph
